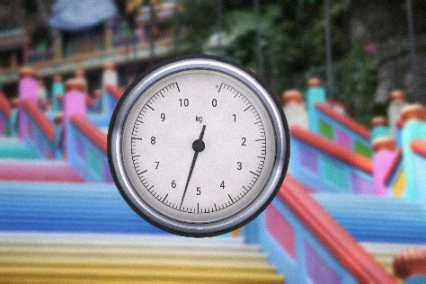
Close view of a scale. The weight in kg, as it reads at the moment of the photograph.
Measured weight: 5.5 kg
